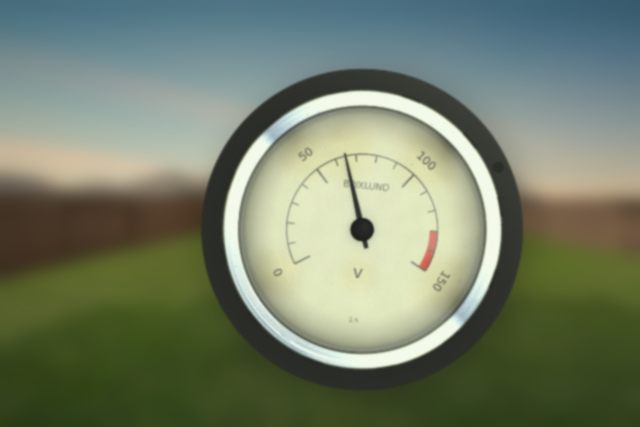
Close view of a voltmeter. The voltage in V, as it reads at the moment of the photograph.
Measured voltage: 65 V
